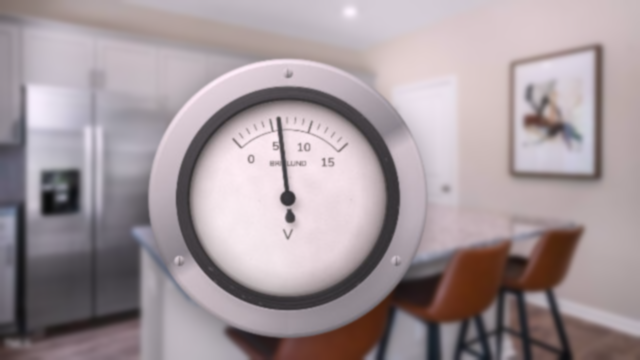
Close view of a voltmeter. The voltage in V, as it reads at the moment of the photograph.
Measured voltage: 6 V
